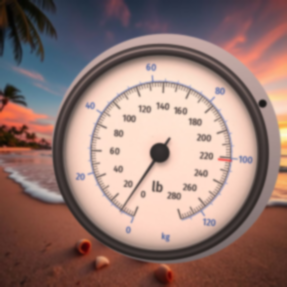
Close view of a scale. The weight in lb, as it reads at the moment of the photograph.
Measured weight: 10 lb
